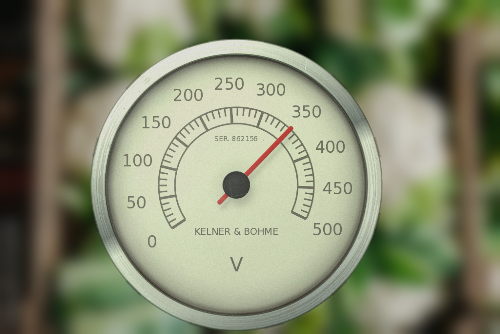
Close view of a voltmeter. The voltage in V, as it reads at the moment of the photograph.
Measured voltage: 350 V
